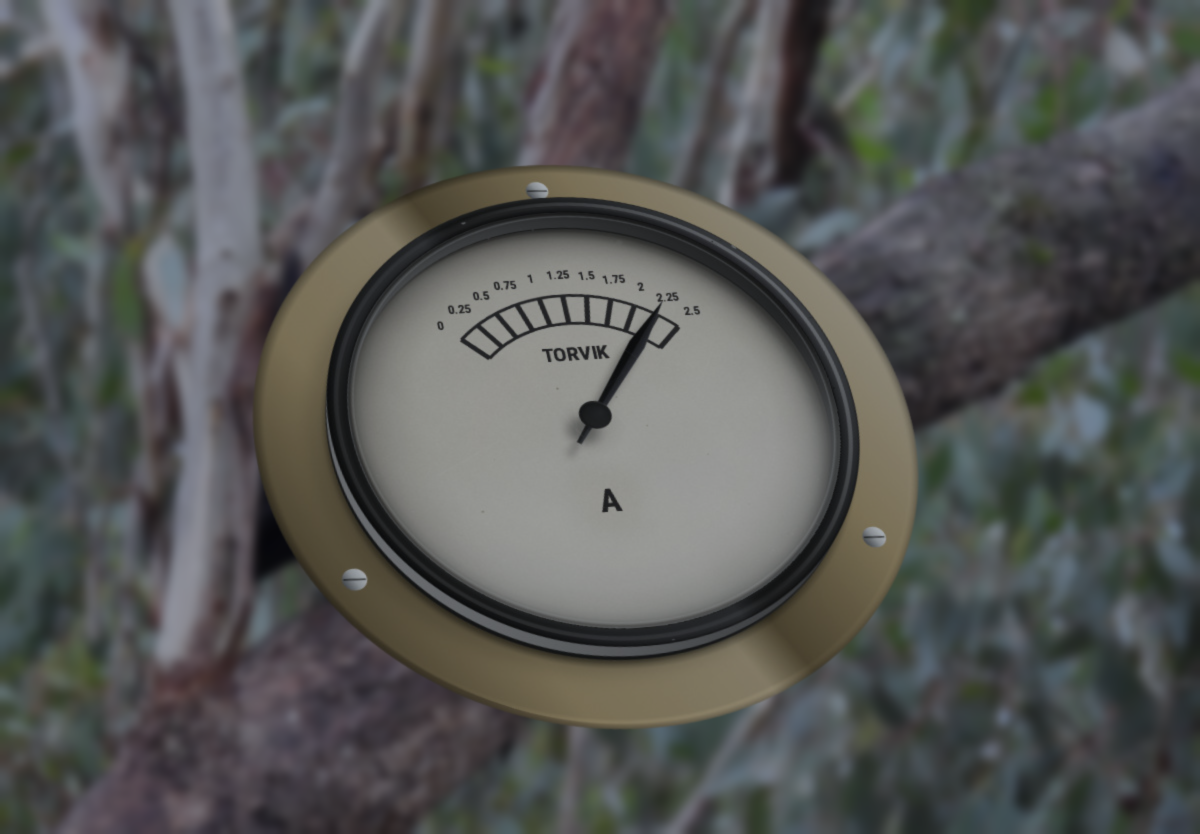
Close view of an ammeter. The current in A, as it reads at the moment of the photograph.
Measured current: 2.25 A
